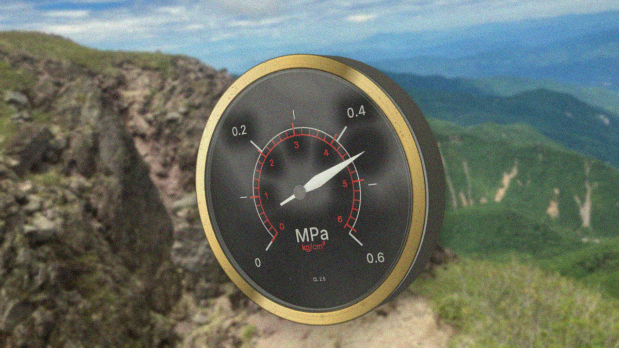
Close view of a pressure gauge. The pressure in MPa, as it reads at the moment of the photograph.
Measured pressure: 0.45 MPa
